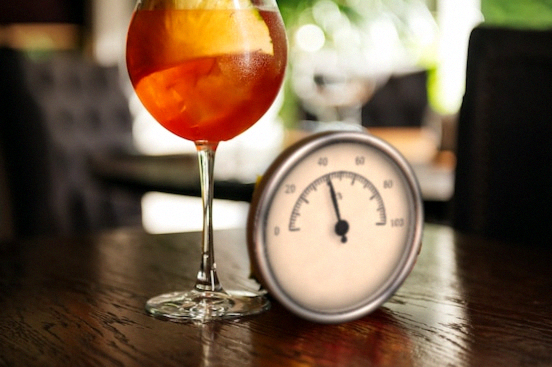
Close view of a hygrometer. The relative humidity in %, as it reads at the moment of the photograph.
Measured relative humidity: 40 %
